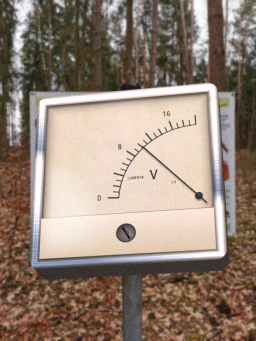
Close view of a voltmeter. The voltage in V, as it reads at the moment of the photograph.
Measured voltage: 10 V
